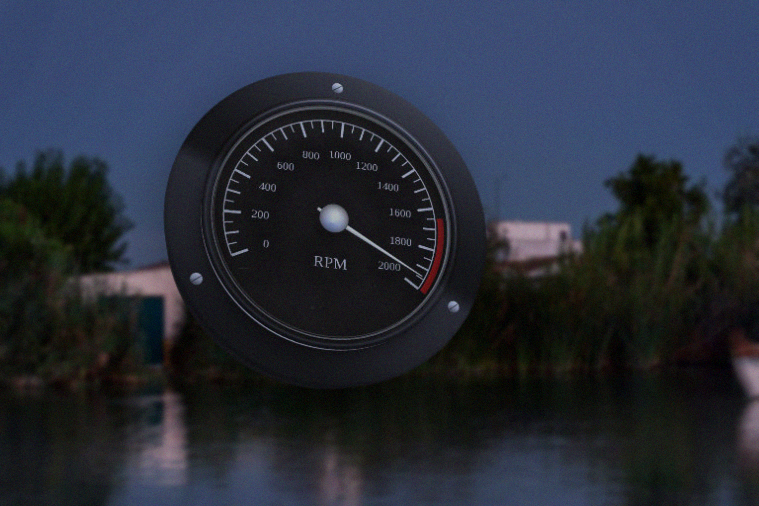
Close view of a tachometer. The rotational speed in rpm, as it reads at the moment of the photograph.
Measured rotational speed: 1950 rpm
